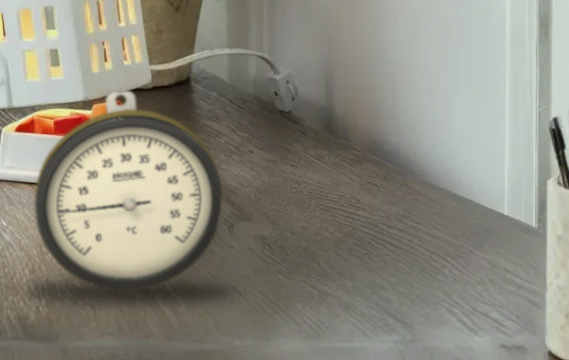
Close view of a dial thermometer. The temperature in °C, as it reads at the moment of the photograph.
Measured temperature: 10 °C
